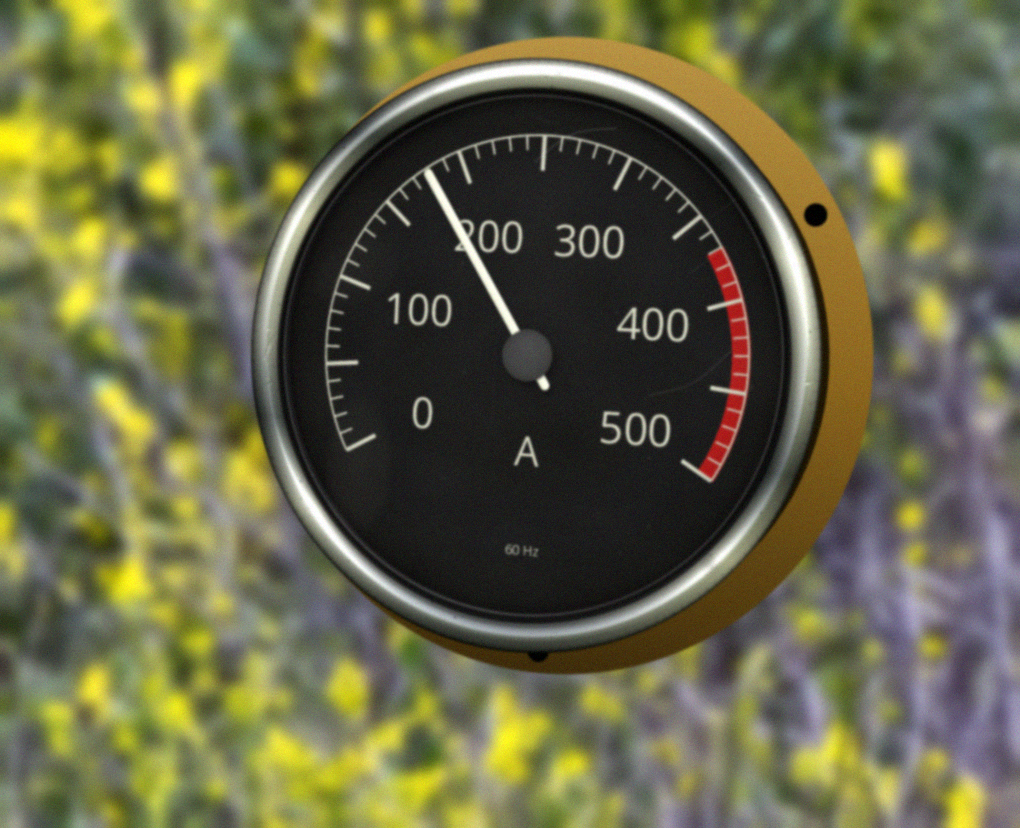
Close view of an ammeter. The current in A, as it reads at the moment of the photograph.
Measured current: 180 A
